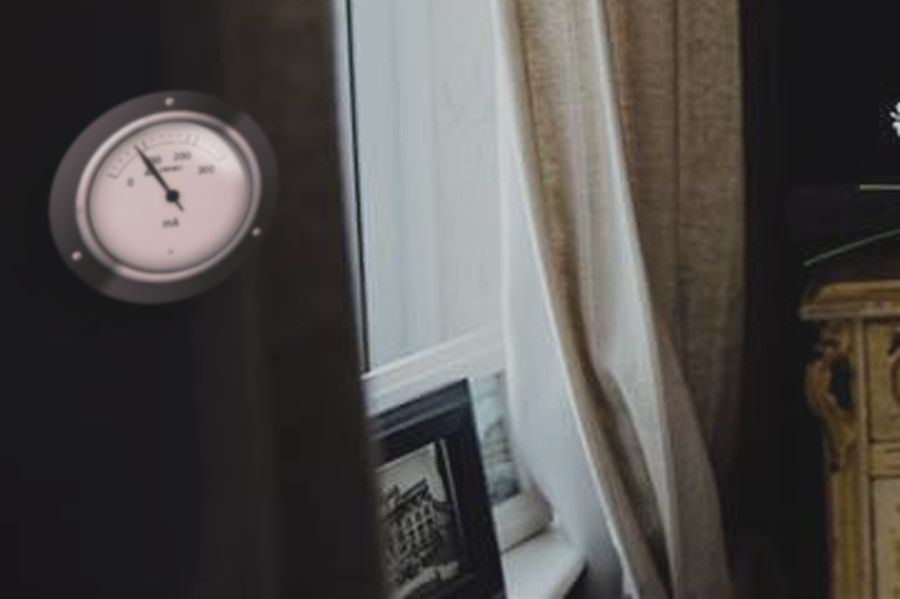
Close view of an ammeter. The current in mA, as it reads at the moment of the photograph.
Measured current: 80 mA
